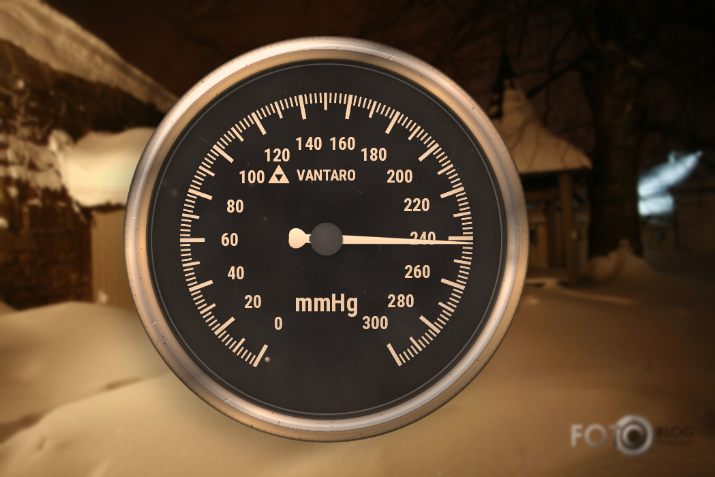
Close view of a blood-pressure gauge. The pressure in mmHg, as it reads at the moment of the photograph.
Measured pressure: 242 mmHg
